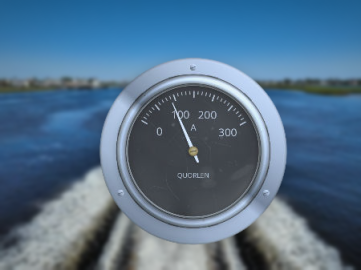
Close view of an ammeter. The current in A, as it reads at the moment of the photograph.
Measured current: 90 A
